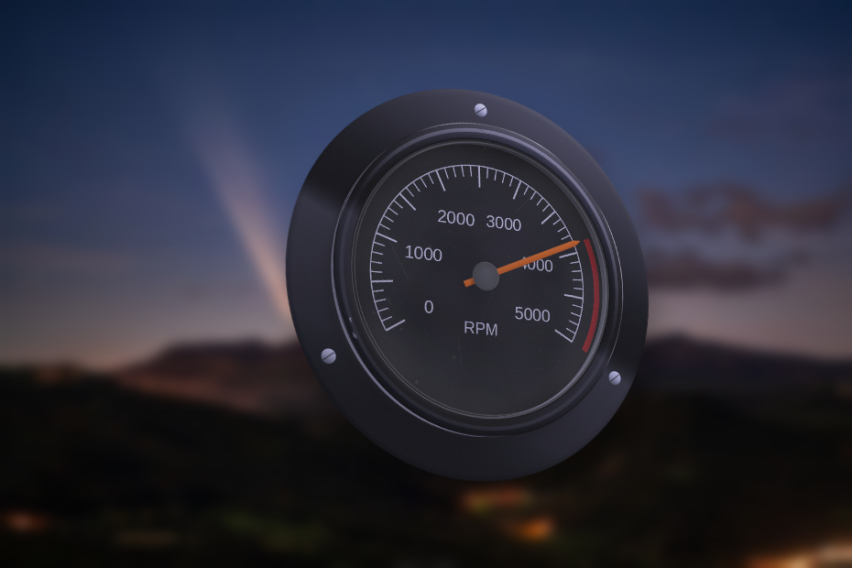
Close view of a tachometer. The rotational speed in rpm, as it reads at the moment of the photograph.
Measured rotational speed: 3900 rpm
